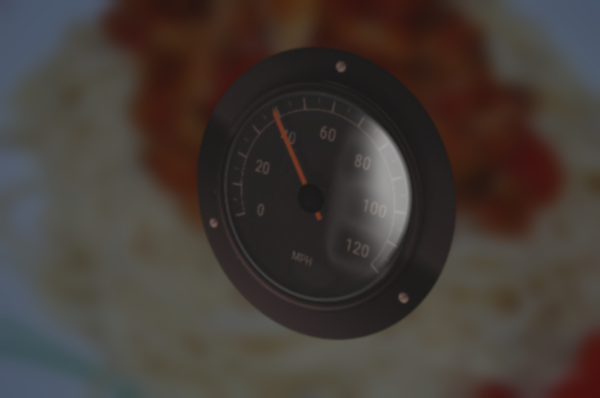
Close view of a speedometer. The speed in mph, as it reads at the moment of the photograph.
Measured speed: 40 mph
